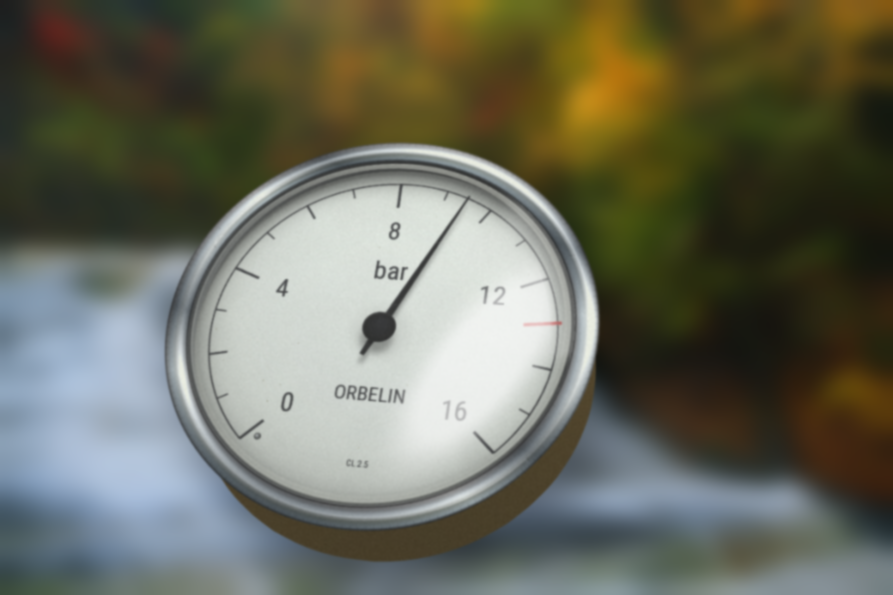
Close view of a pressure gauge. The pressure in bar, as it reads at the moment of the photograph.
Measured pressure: 9.5 bar
